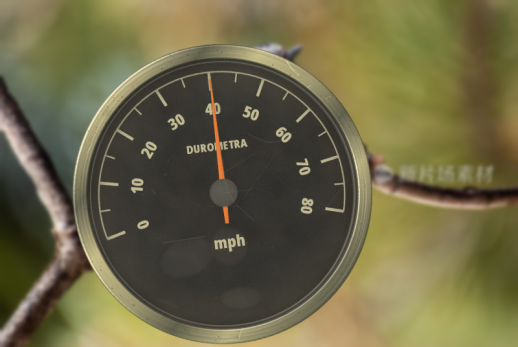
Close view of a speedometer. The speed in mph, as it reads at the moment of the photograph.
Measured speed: 40 mph
